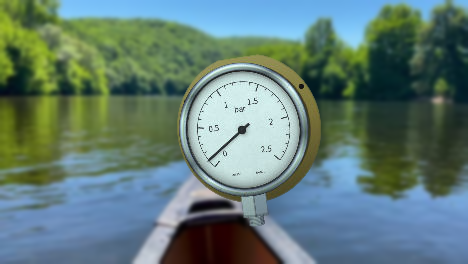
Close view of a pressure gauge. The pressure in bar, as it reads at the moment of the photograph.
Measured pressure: 0.1 bar
